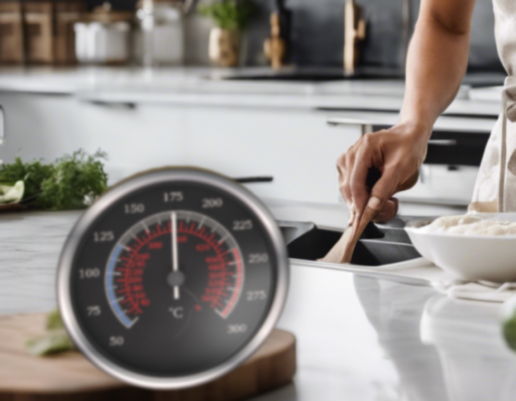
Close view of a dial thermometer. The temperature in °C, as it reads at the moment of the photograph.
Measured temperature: 175 °C
